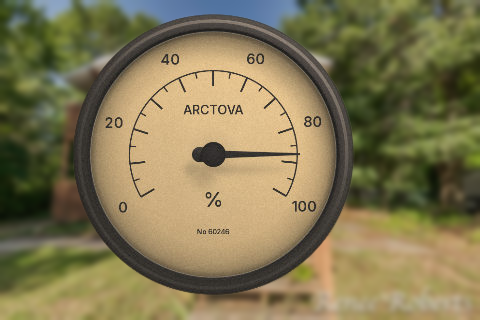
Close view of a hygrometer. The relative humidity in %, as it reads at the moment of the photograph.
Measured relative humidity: 87.5 %
